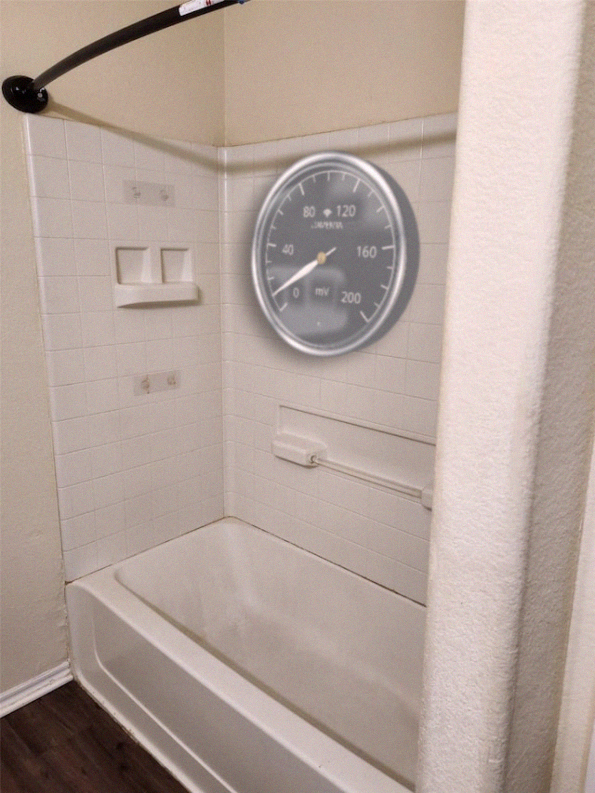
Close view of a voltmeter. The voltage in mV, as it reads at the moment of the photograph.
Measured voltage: 10 mV
